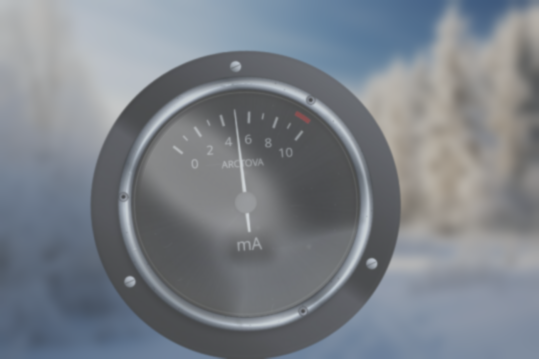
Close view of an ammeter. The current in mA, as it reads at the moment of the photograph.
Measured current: 5 mA
